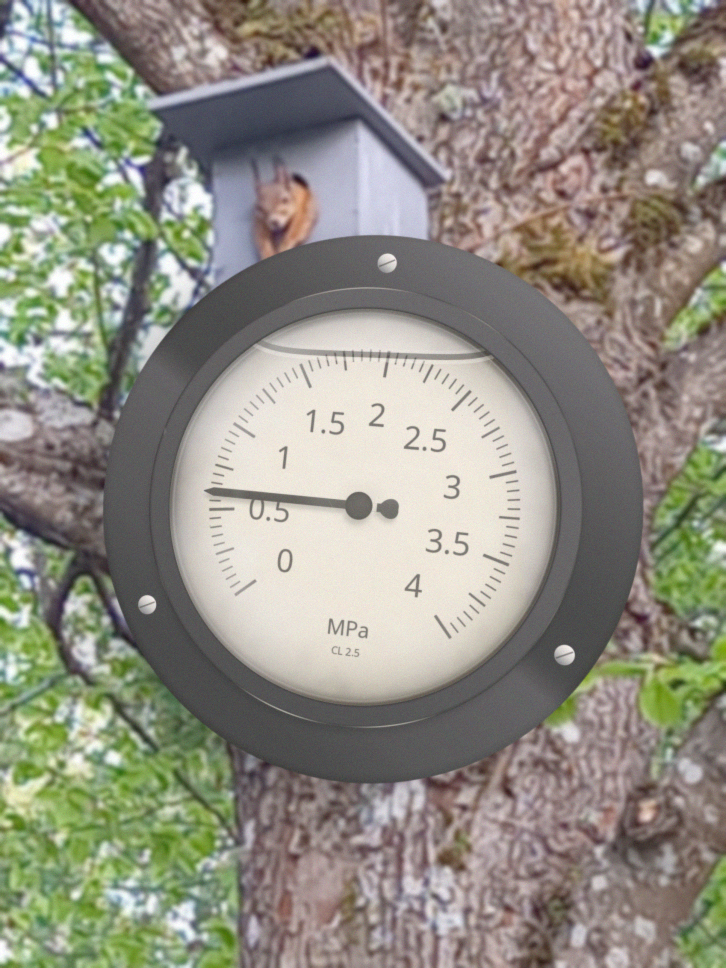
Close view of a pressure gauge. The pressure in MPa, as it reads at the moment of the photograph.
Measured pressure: 0.6 MPa
